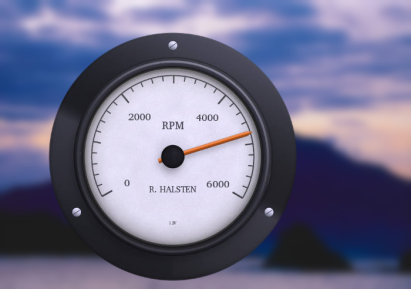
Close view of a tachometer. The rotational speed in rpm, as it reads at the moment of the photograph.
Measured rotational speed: 4800 rpm
